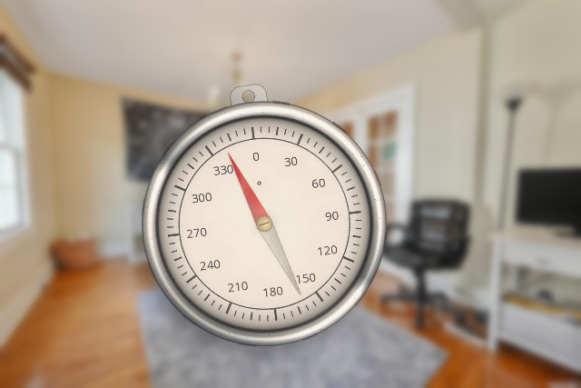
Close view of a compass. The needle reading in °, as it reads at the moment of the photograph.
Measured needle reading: 340 °
